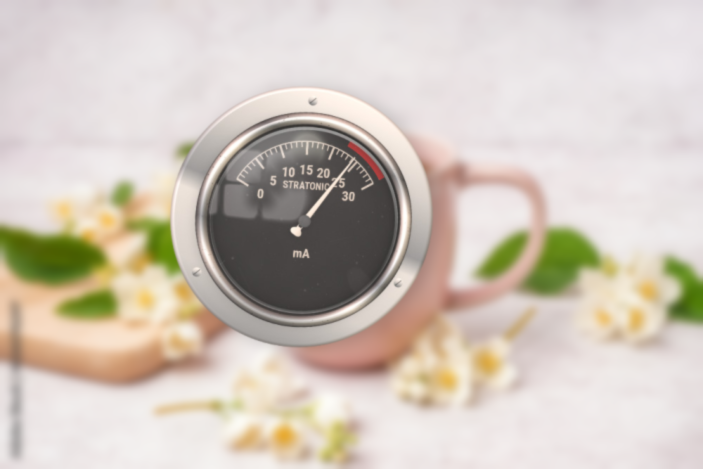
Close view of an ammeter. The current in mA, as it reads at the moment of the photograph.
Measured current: 24 mA
